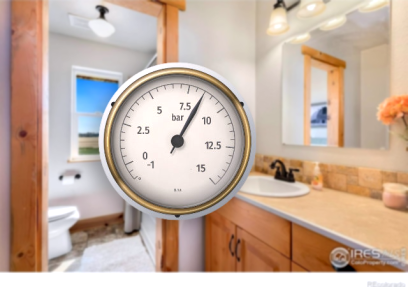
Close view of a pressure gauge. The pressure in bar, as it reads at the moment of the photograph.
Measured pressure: 8.5 bar
